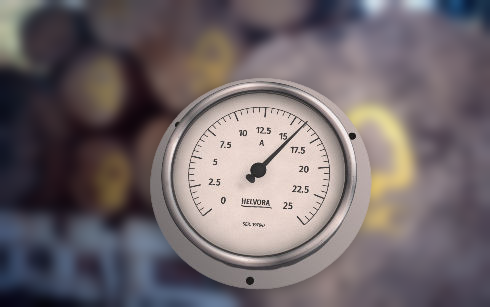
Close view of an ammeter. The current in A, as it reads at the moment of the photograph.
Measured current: 16 A
